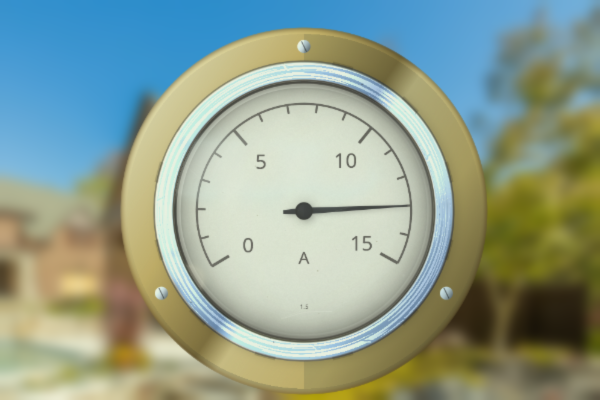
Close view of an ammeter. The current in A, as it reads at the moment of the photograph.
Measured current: 13 A
